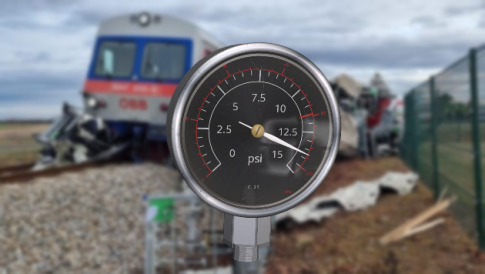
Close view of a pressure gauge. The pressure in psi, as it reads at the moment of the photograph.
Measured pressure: 13.75 psi
